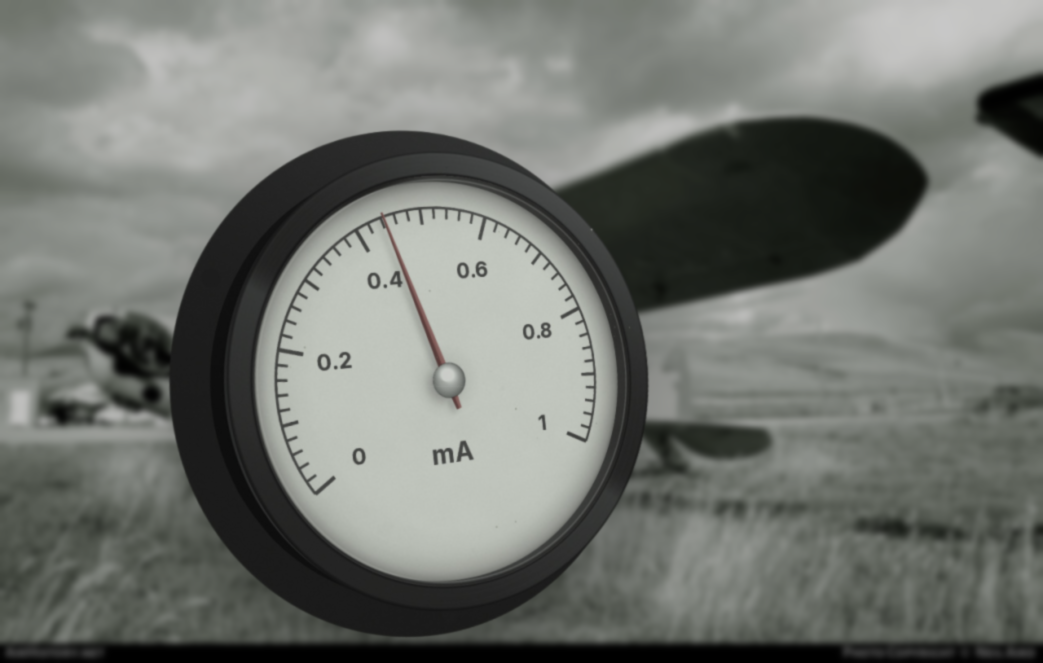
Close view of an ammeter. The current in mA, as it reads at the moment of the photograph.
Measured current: 0.44 mA
